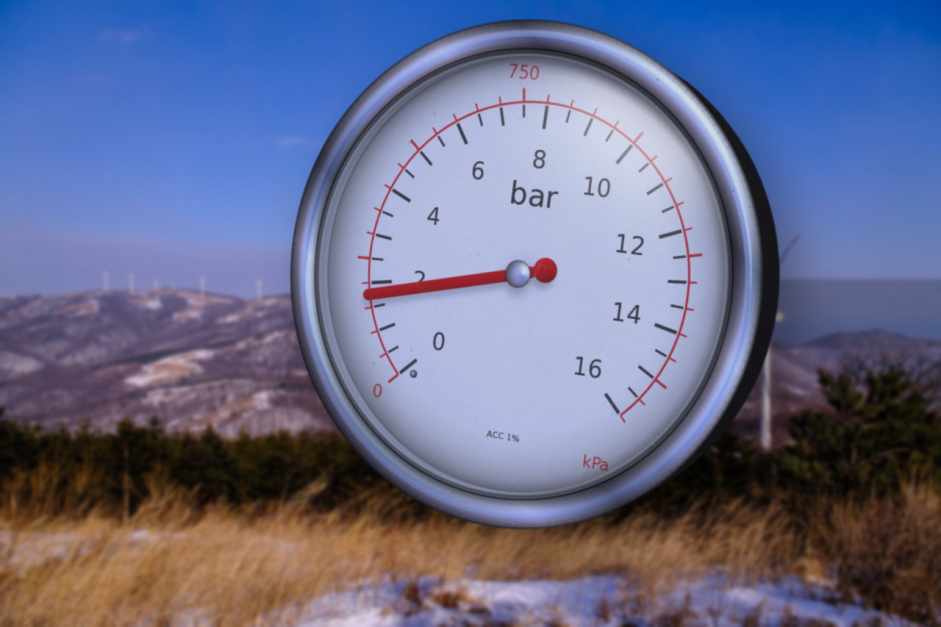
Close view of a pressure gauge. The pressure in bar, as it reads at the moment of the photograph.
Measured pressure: 1.75 bar
